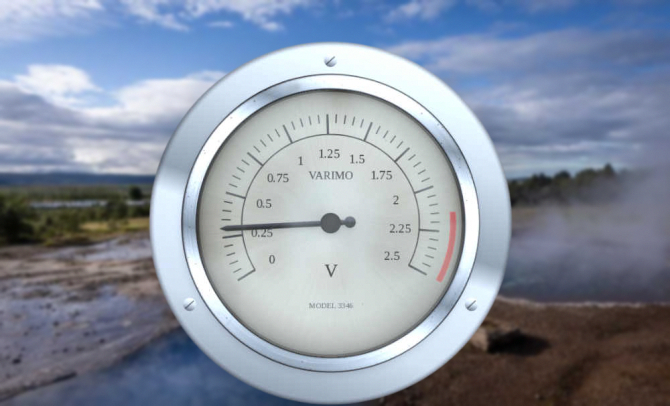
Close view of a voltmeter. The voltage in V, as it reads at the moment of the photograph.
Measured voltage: 0.3 V
